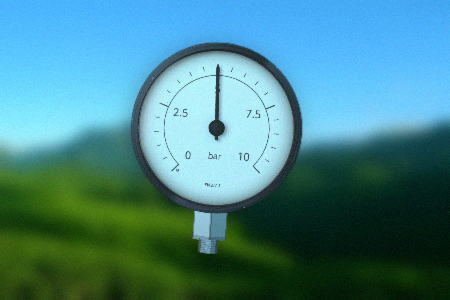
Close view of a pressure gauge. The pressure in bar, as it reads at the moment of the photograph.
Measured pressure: 5 bar
